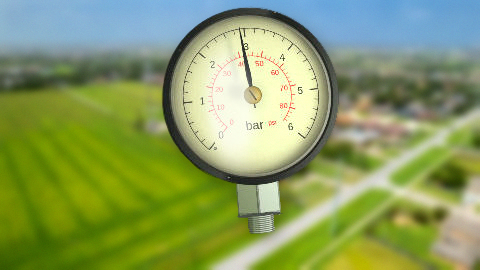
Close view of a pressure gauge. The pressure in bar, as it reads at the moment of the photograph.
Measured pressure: 2.9 bar
